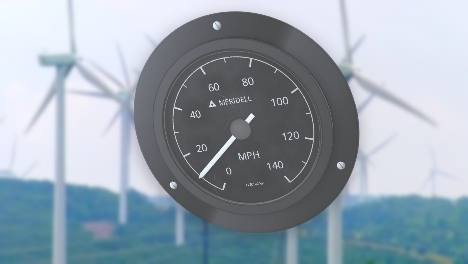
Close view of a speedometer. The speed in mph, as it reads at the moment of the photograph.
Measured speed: 10 mph
